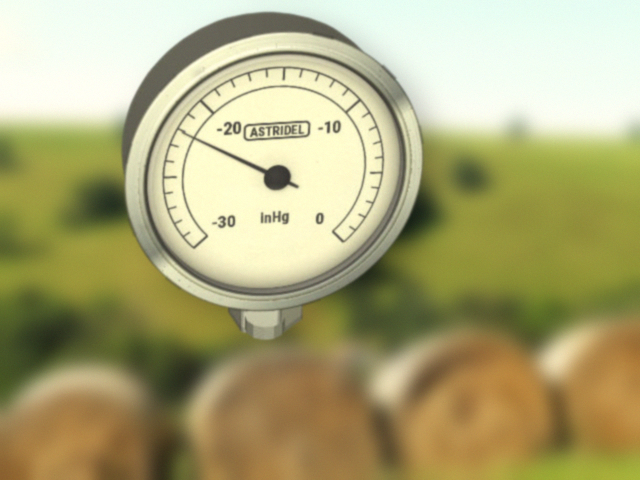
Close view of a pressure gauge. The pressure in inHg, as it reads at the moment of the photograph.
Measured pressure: -22 inHg
